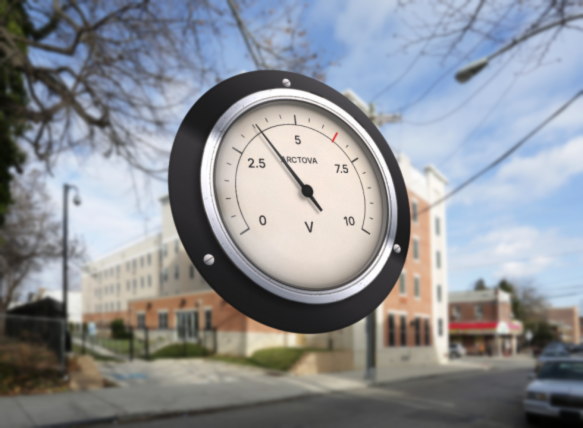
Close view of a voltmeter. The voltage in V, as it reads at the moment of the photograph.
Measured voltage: 3.5 V
